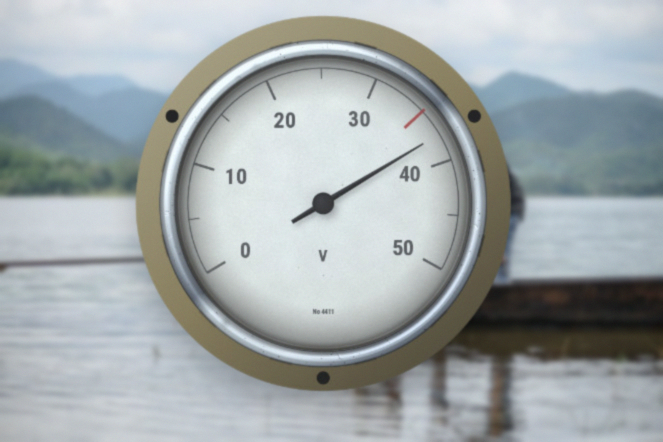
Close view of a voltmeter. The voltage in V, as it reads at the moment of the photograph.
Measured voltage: 37.5 V
